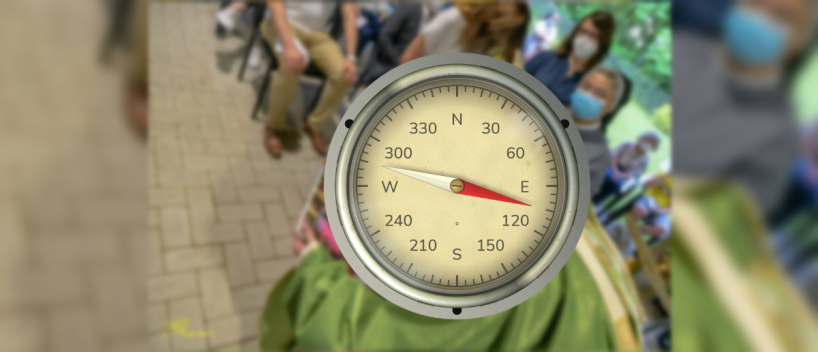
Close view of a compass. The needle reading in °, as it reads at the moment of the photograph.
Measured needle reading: 105 °
